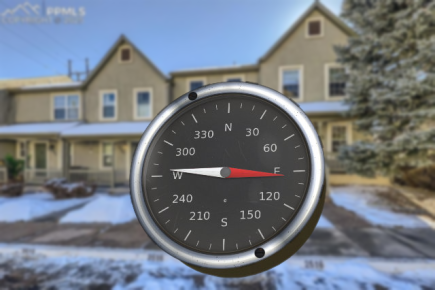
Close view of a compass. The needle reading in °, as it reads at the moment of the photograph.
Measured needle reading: 95 °
